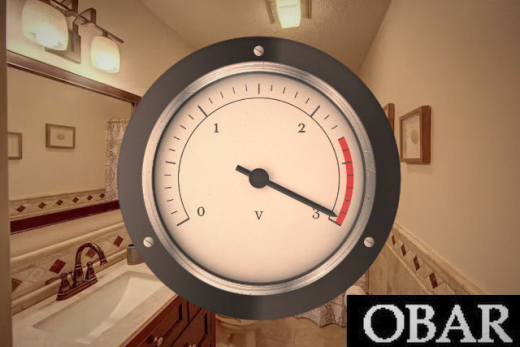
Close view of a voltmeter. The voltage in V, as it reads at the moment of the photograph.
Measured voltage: 2.95 V
